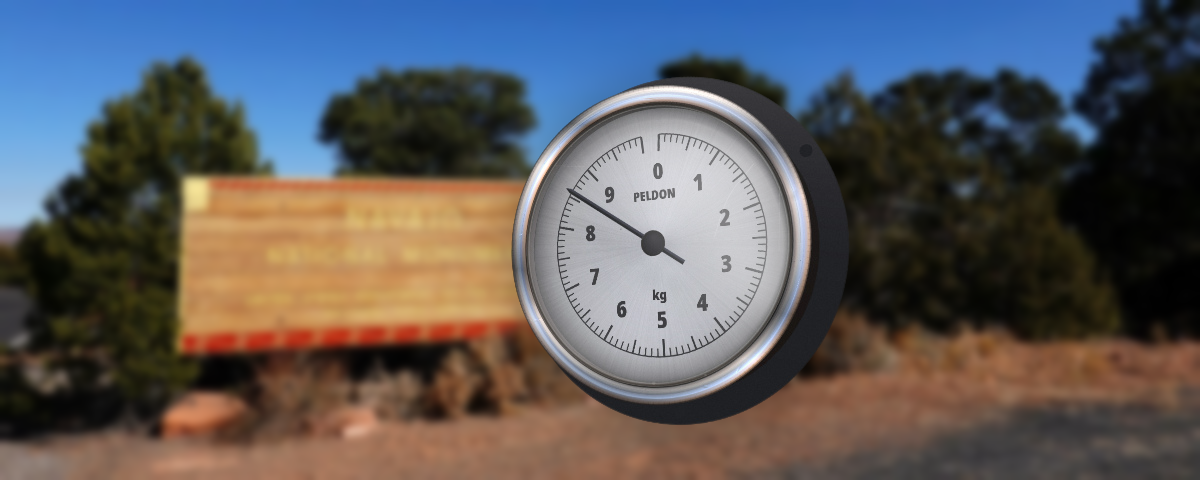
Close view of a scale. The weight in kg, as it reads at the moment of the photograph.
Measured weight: 8.6 kg
